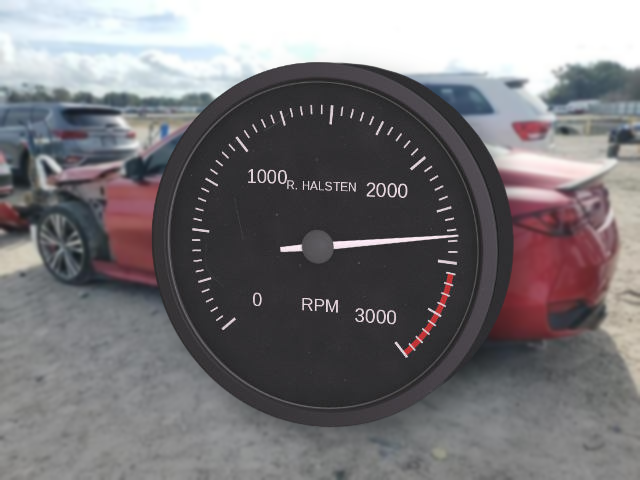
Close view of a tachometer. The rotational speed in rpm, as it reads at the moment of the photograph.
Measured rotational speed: 2375 rpm
